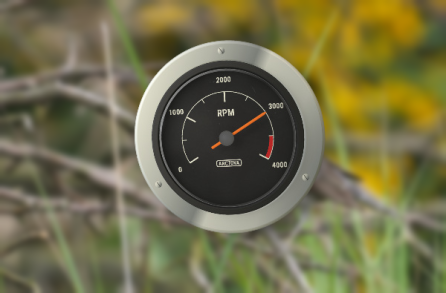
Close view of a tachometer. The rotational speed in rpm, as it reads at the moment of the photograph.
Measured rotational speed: 3000 rpm
